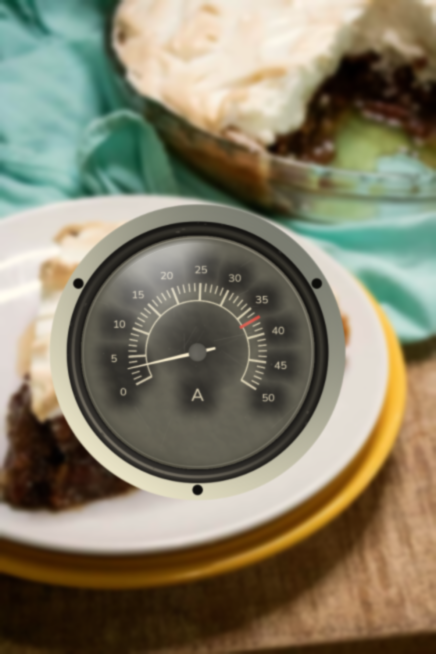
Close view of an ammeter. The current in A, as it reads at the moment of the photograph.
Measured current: 3 A
